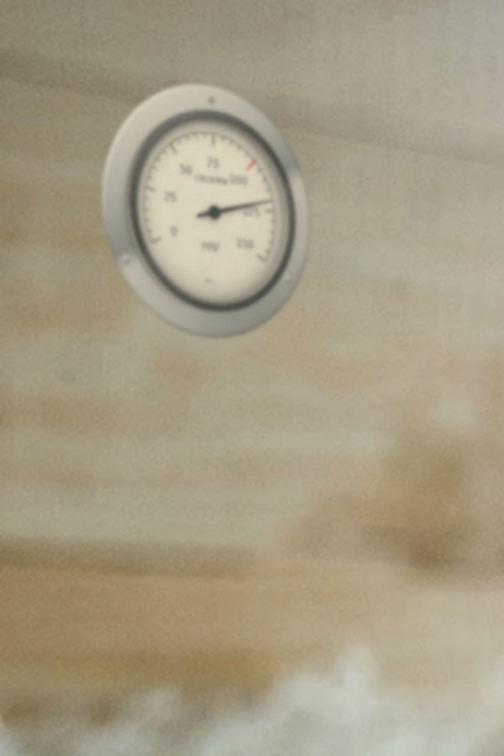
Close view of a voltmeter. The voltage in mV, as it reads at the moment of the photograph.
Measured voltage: 120 mV
